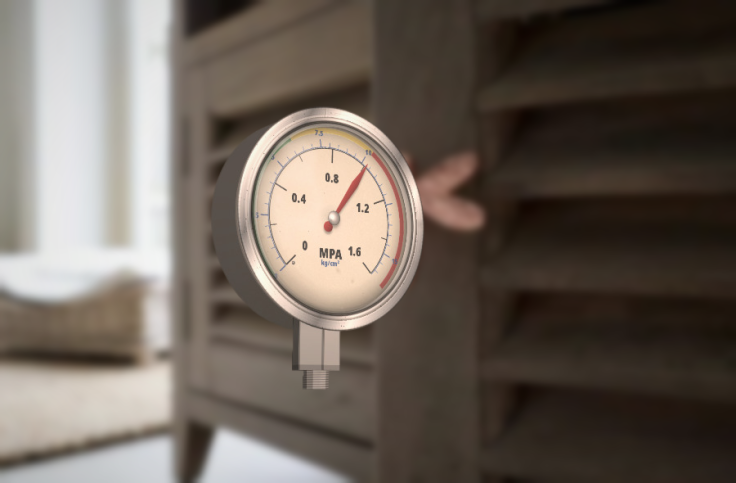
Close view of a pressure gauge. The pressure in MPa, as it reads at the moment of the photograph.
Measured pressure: 1 MPa
